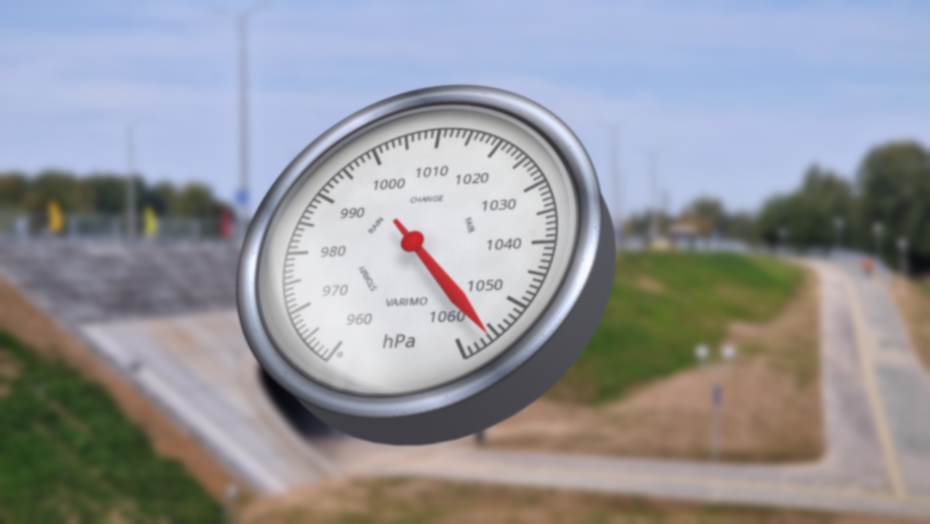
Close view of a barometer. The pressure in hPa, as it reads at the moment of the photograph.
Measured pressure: 1056 hPa
